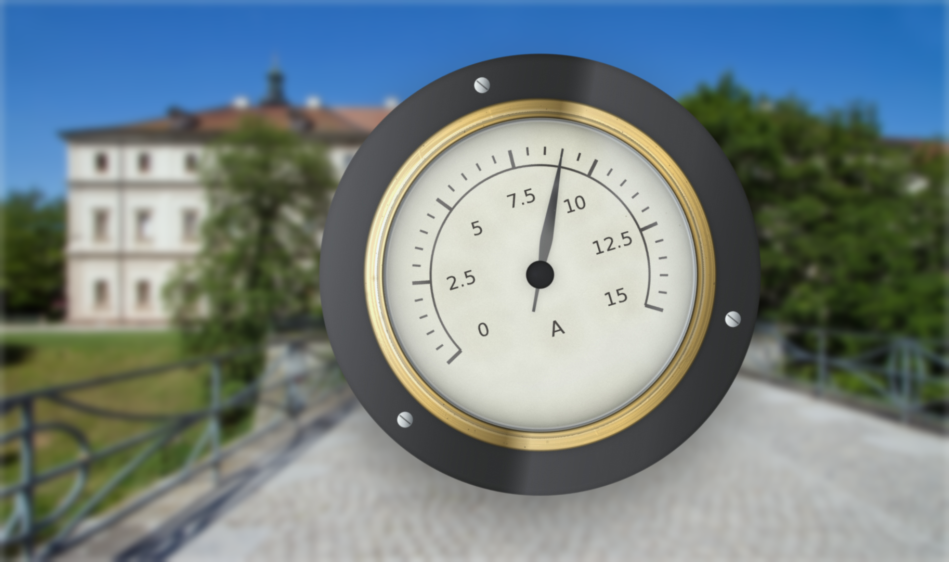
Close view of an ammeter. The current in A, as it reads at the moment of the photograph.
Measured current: 9 A
